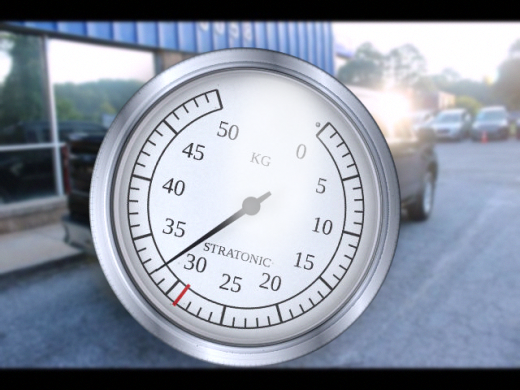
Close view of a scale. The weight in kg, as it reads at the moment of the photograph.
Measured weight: 32 kg
